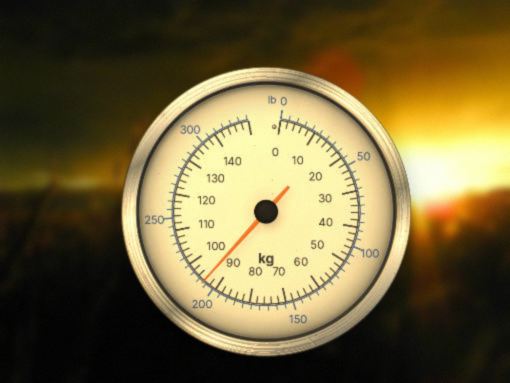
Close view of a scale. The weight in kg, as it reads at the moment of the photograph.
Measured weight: 94 kg
